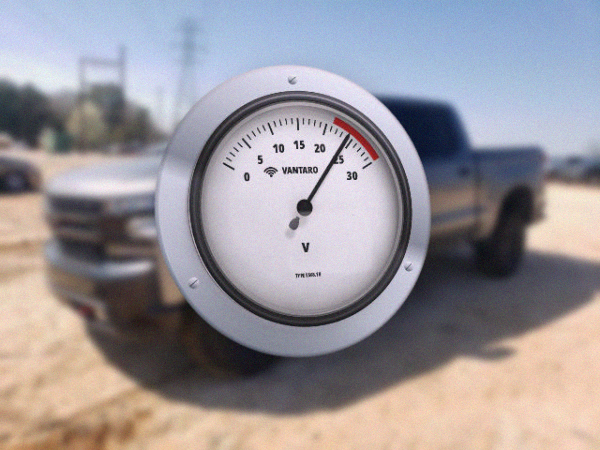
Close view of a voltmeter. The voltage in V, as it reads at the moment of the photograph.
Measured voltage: 24 V
